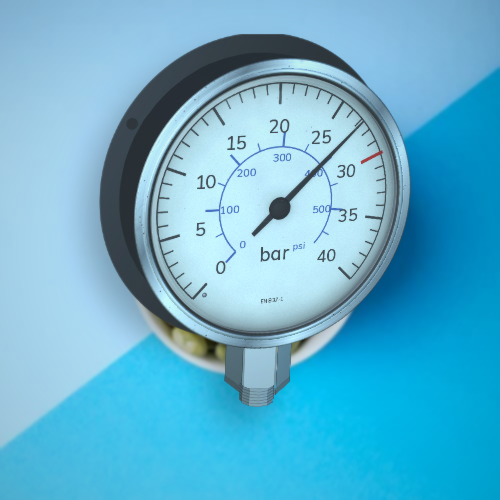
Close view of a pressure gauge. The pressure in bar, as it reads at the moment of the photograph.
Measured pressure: 27 bar
